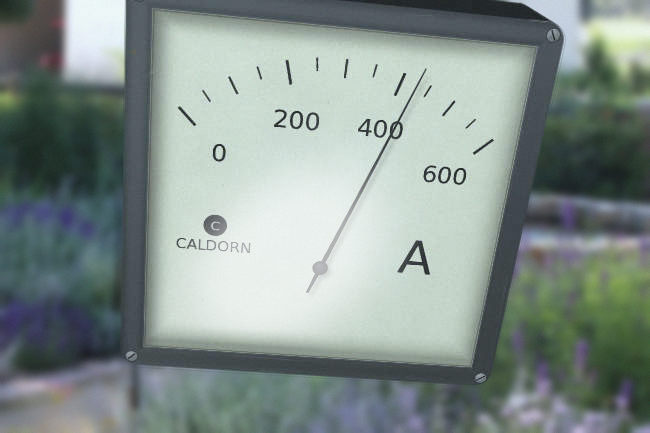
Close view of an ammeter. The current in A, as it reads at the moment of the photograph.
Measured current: 425 A
